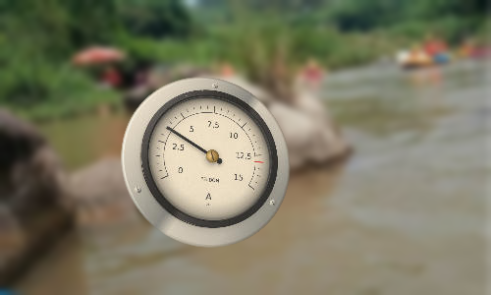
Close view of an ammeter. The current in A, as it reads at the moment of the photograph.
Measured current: 3.5 A
